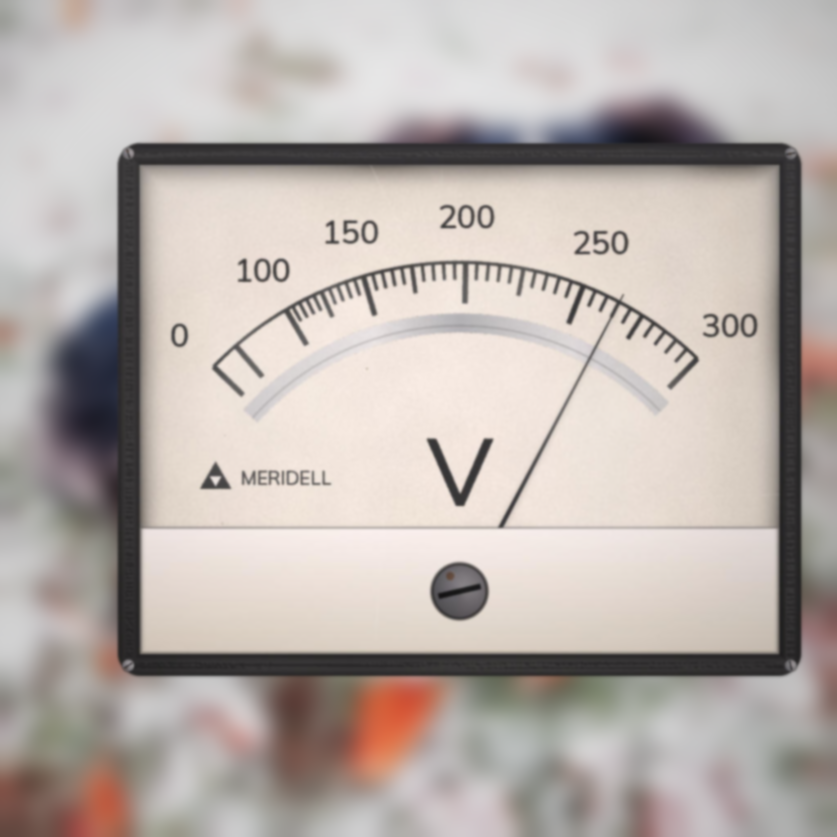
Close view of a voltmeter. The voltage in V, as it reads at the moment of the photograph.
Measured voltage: 265 V
